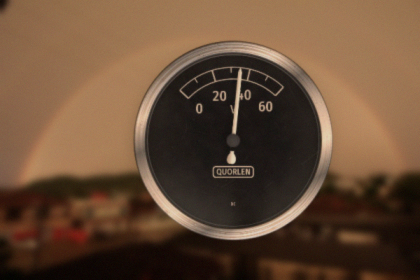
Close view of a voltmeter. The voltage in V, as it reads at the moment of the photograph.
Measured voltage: 35 V
